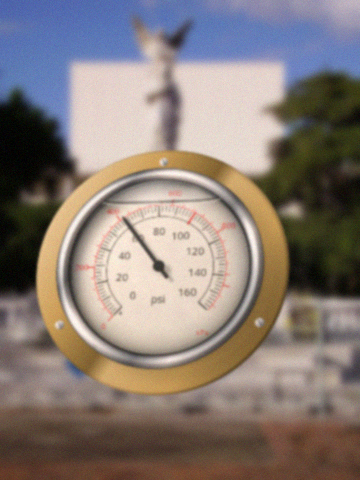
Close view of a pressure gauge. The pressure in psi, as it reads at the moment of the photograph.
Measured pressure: 60 psi
